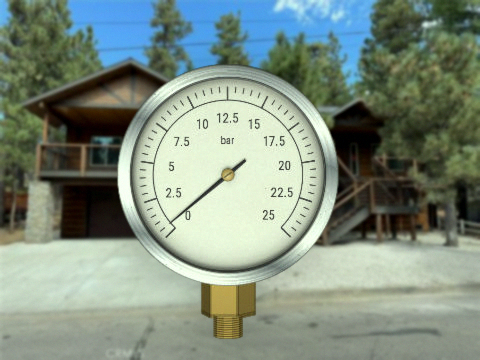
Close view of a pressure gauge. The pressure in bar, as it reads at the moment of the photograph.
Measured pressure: 0.5 bar
